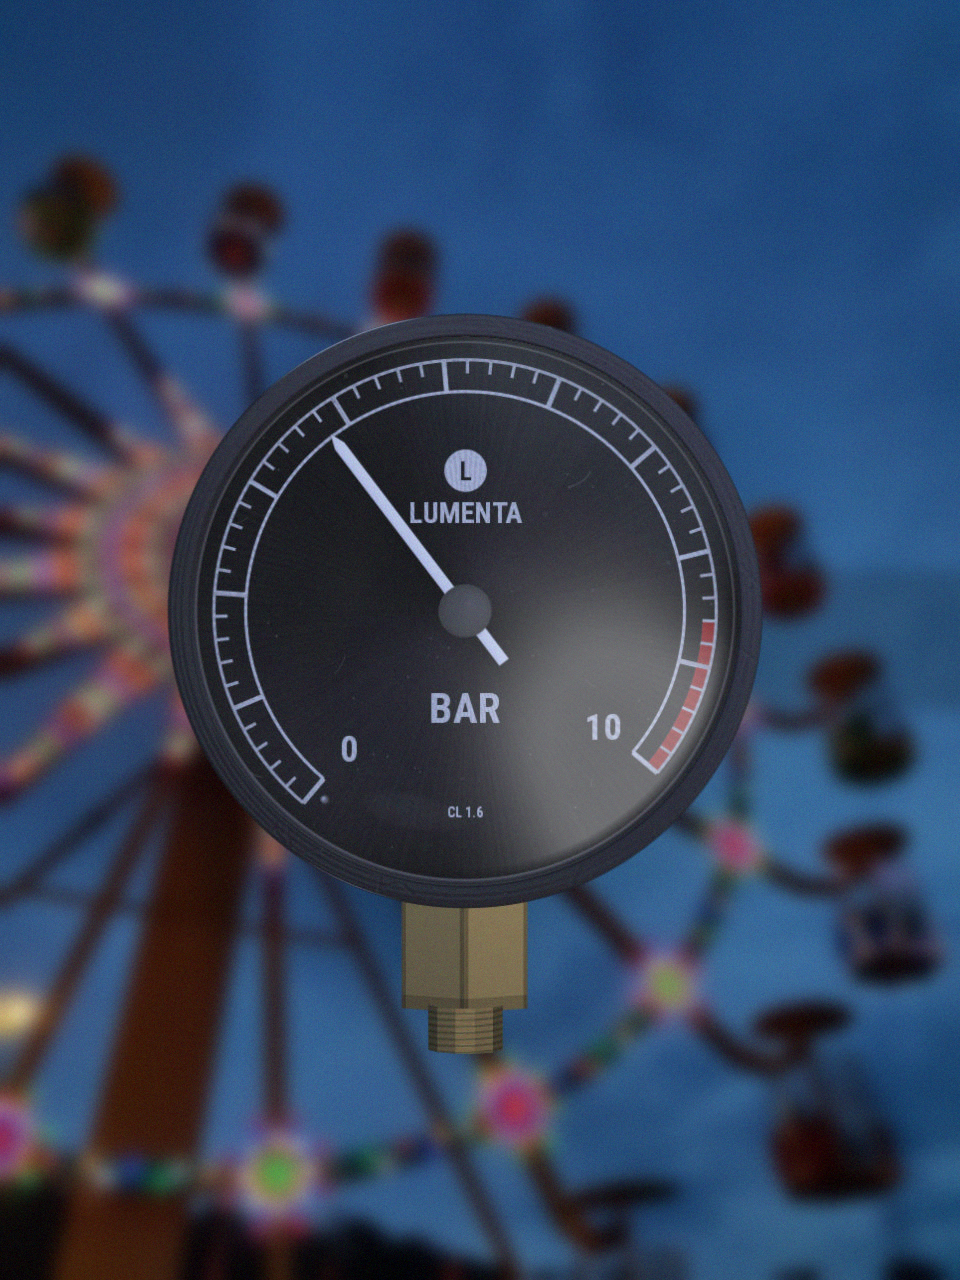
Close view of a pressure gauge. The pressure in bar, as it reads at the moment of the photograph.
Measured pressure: 3.8 bar
